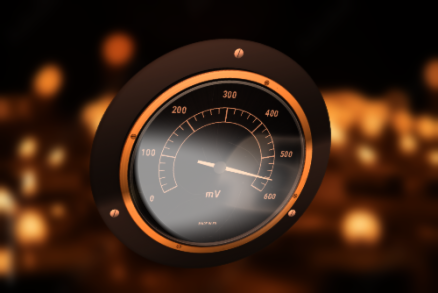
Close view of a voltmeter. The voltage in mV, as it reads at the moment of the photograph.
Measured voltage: 560 mV
